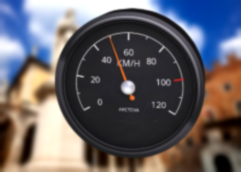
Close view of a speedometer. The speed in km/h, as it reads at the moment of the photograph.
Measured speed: 50 km/h
